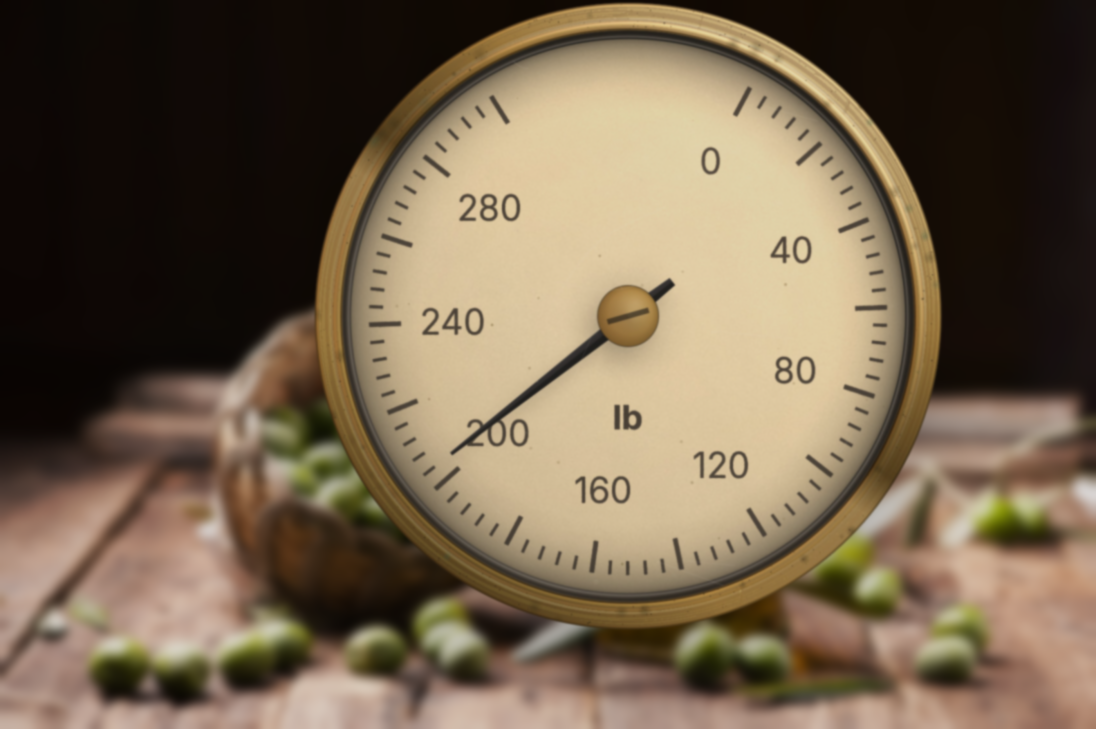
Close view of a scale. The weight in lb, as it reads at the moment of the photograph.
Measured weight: 204 lb
